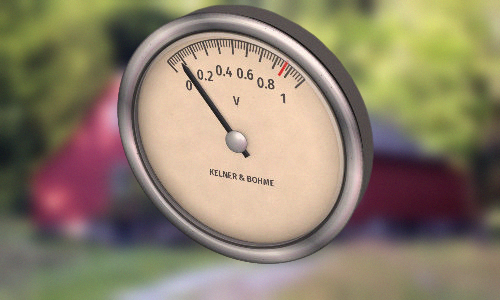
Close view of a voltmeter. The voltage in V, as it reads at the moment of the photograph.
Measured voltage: 0.1 V
